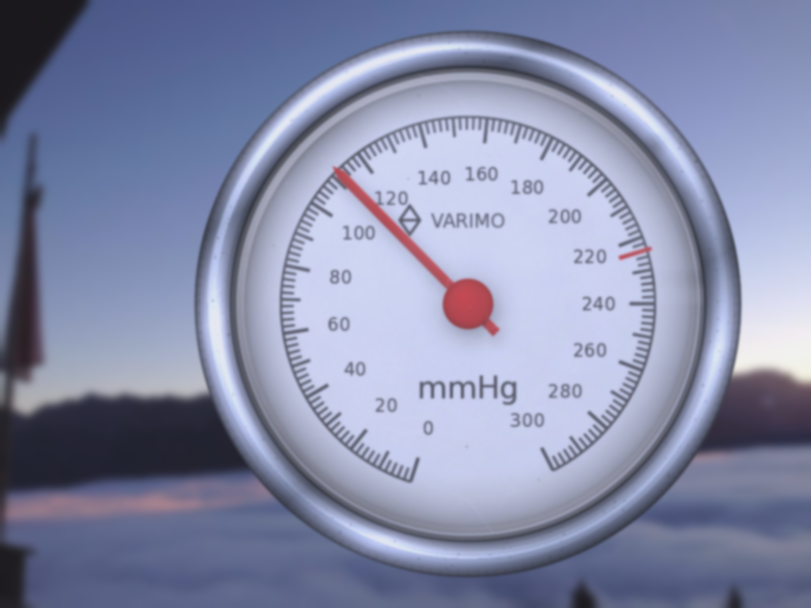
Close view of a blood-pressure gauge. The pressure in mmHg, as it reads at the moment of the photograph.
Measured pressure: 112 mmHg
